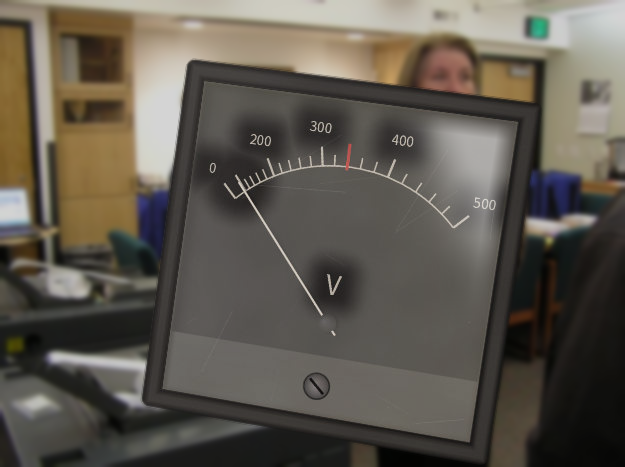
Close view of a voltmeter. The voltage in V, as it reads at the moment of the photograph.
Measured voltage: 100 V
